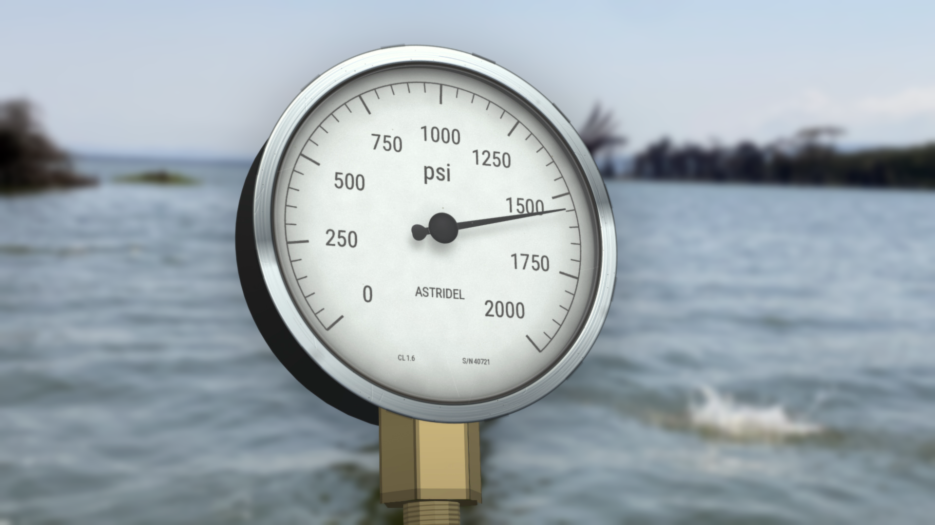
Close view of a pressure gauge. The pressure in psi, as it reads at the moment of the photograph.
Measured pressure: 1550 psi
